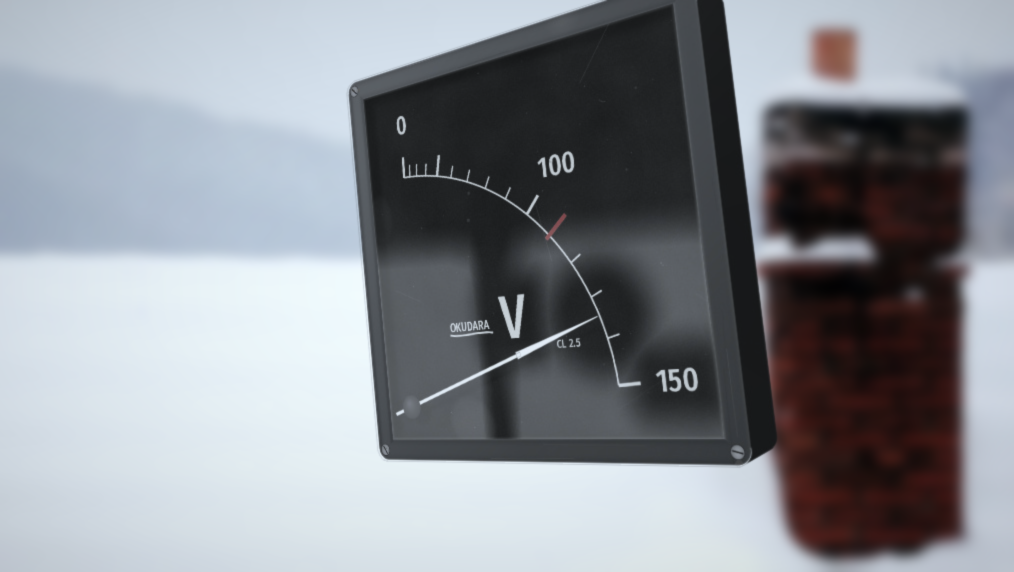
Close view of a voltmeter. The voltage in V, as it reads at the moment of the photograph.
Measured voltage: 135 V
